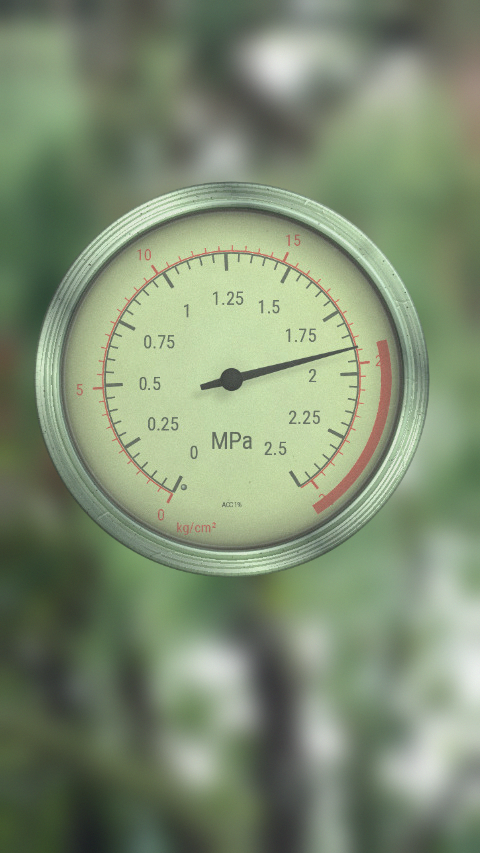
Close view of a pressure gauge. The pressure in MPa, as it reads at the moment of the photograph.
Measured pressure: 1.9 MPa
